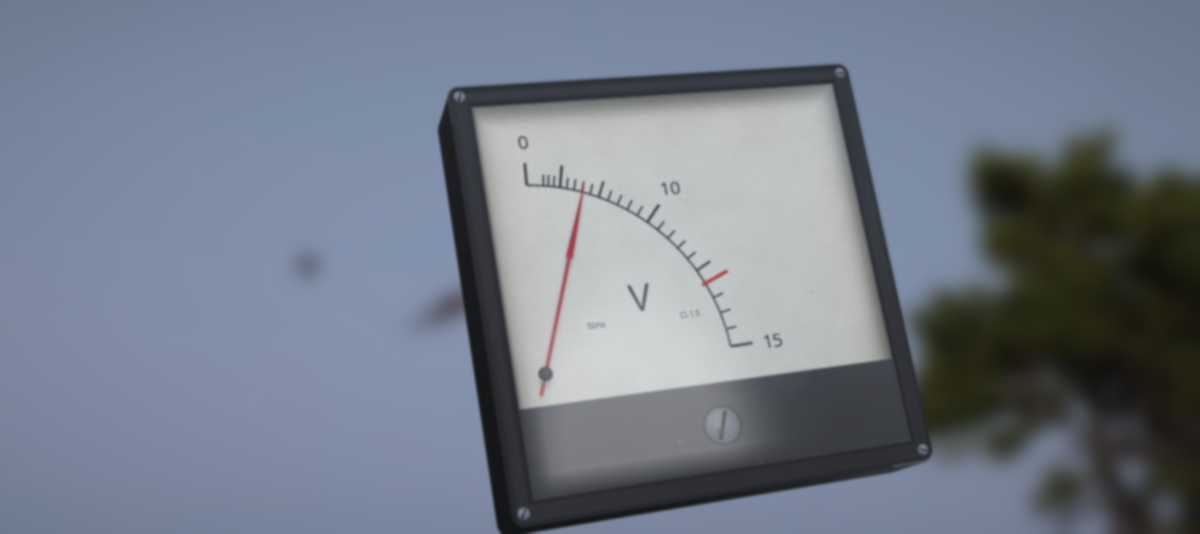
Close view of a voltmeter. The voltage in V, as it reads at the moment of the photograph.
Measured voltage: 6.5 V
